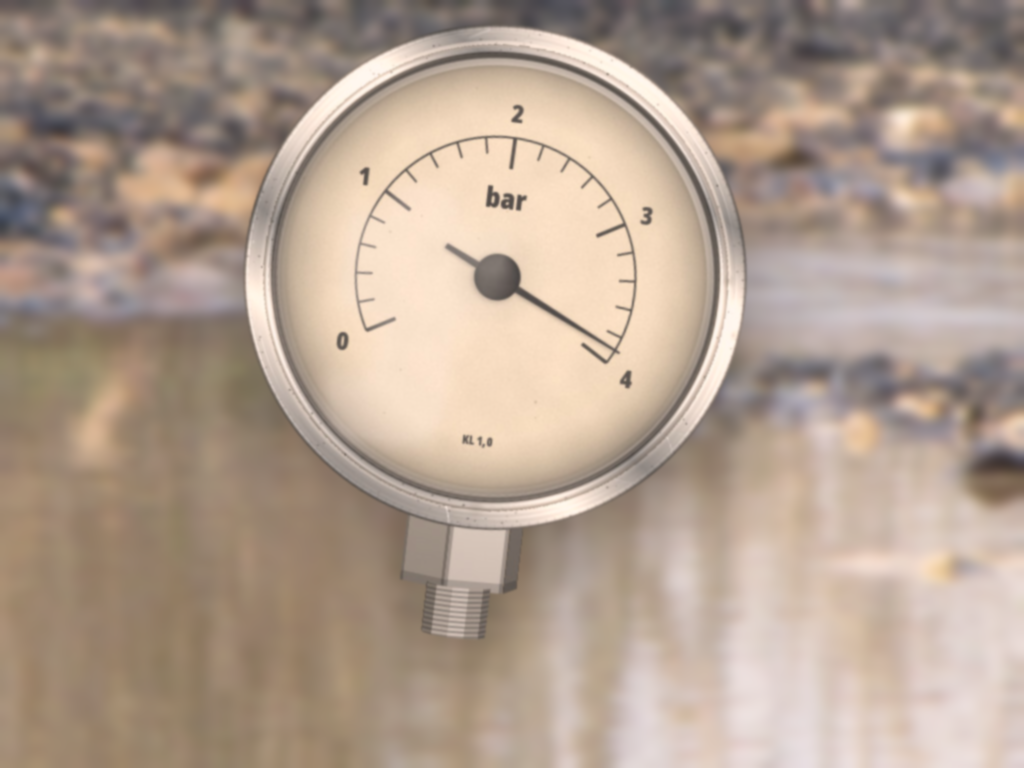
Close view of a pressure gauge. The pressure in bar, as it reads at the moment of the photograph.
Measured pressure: 3.9 bar
